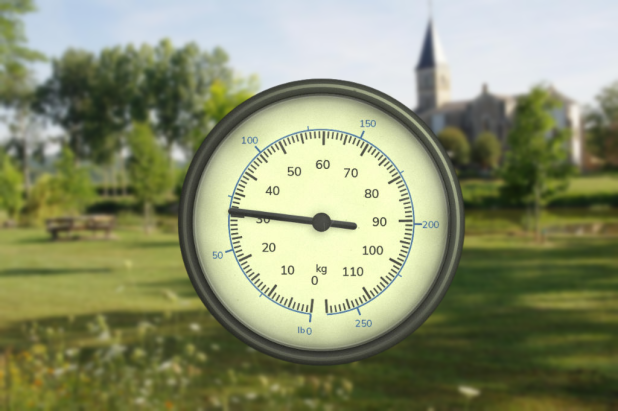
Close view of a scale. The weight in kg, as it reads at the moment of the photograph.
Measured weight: 31 kg
